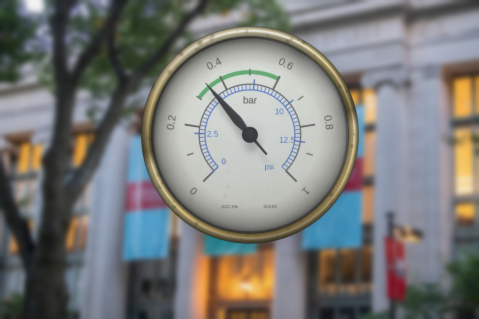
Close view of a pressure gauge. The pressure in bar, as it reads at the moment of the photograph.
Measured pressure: 0.35 bar
